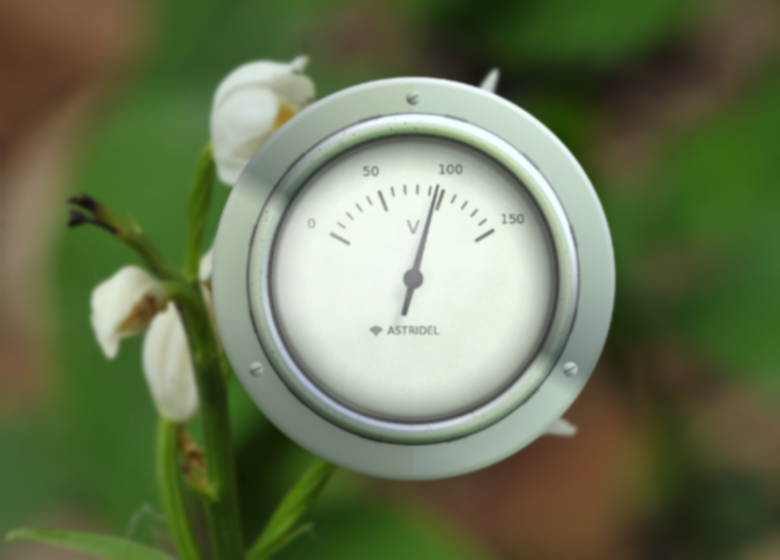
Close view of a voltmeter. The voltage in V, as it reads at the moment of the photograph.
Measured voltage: 95 V
